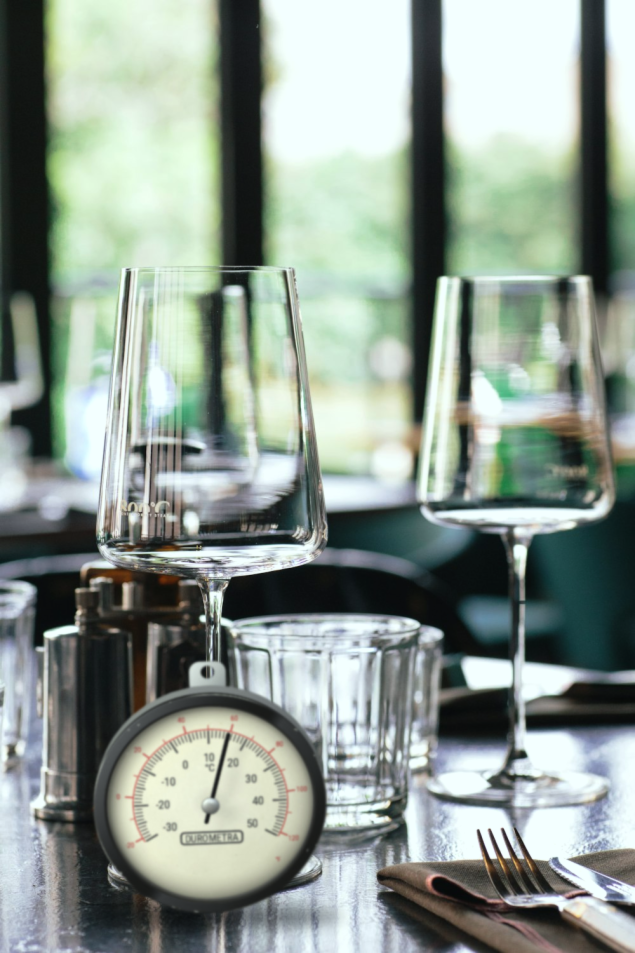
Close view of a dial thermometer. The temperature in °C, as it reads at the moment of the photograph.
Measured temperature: 15 °C
